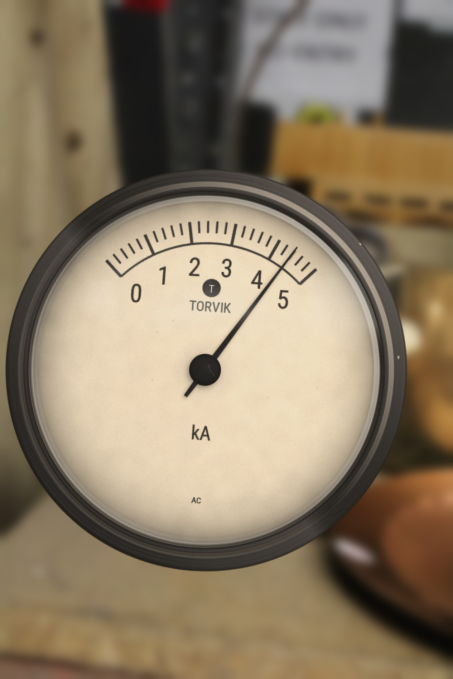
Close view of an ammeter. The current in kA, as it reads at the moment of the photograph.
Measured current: 4.4 kA
